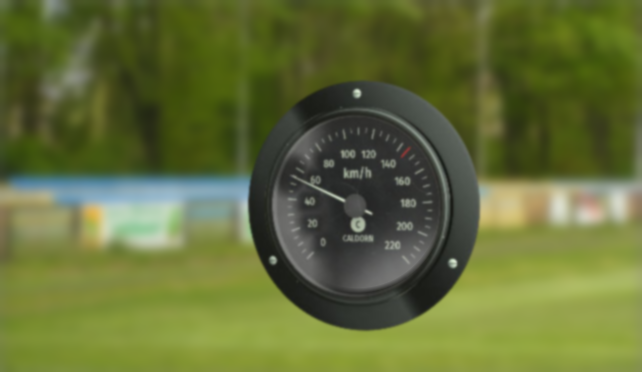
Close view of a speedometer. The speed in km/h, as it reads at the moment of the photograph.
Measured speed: 55 km/h
